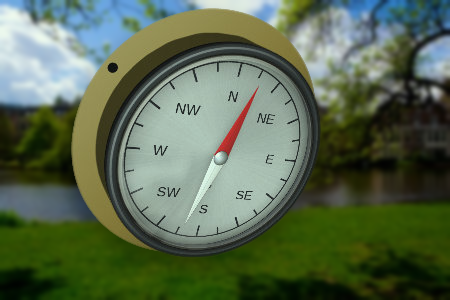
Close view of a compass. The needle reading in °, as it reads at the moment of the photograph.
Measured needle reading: 15 °
